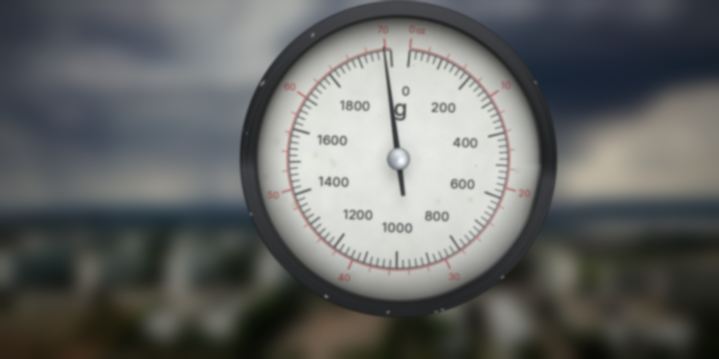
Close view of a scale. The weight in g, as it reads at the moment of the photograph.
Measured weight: 1980 g
